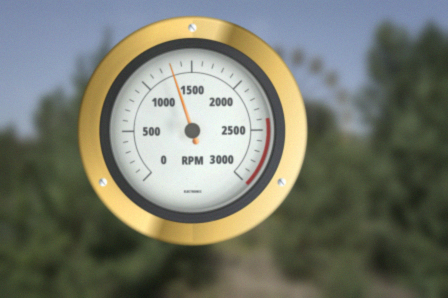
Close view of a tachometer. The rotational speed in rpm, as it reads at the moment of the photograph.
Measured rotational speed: 1300 rpm
